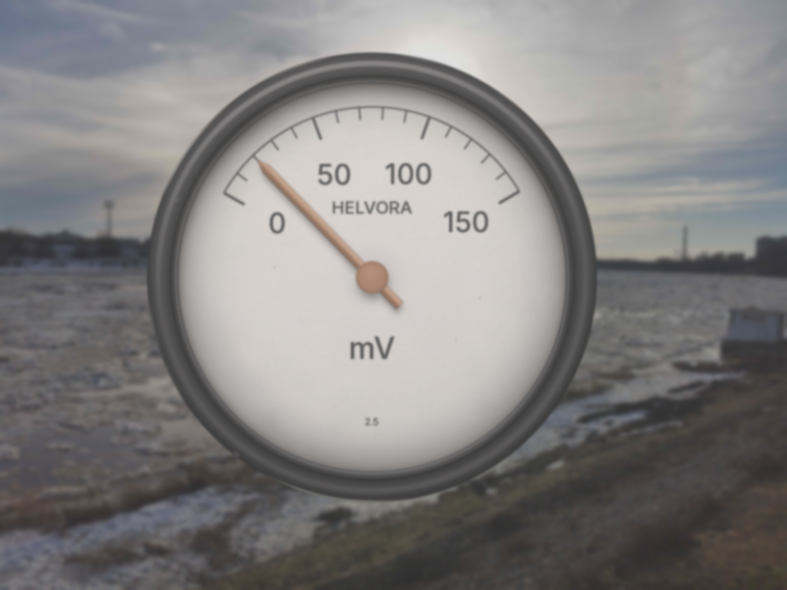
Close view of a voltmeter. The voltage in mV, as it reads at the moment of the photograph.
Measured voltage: 20 mV
